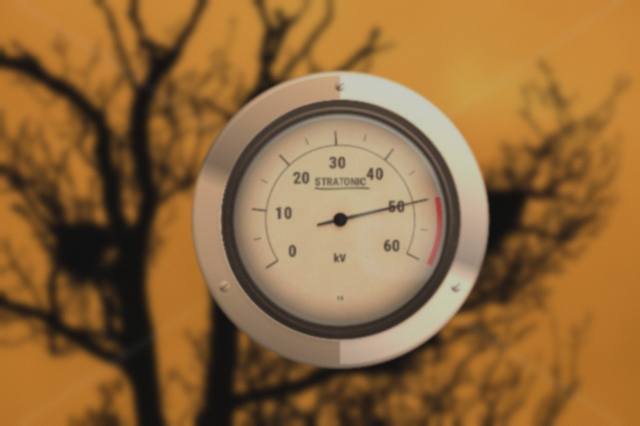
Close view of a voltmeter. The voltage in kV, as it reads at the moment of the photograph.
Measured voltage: 50 kV
